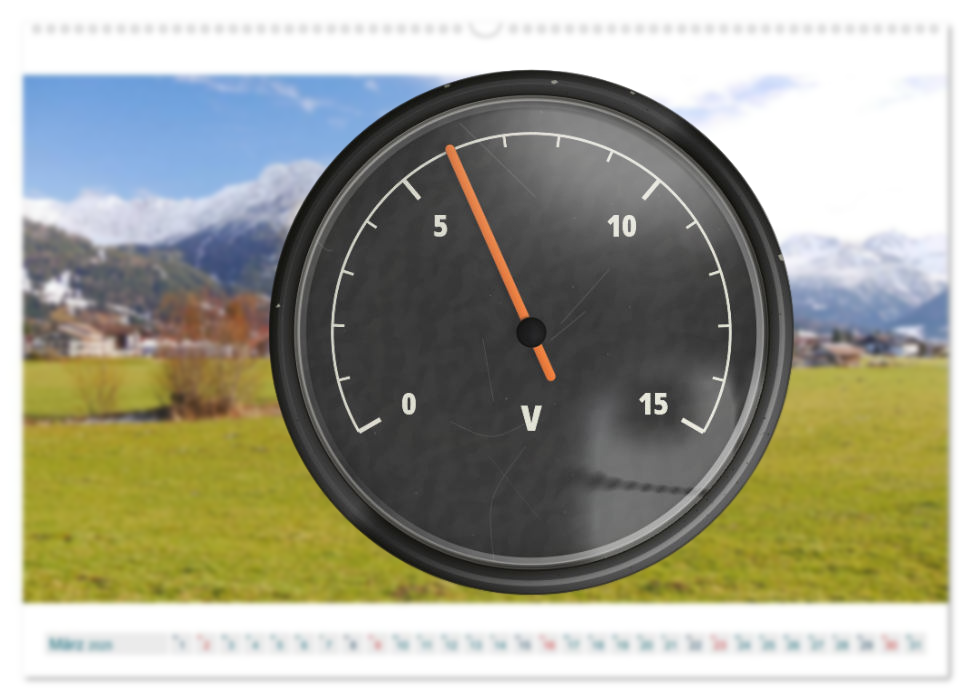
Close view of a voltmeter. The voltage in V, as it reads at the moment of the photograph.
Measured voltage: 6 V
